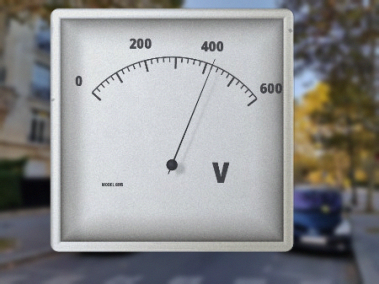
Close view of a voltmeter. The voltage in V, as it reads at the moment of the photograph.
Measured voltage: 420 V
